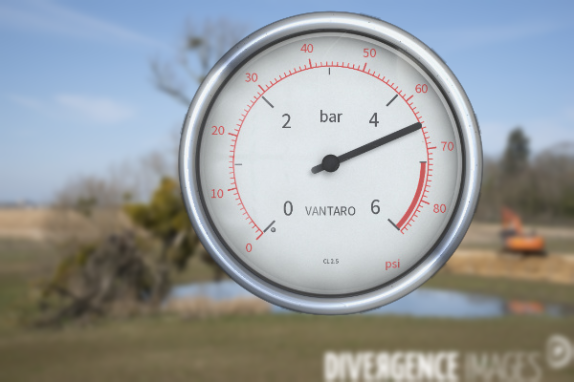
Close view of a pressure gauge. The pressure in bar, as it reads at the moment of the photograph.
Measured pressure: 4.5 bar
